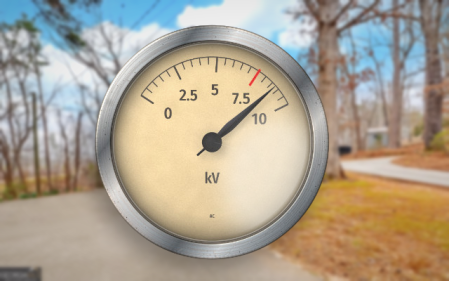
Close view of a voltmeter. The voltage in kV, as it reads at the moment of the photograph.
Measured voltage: 8.75 kV
